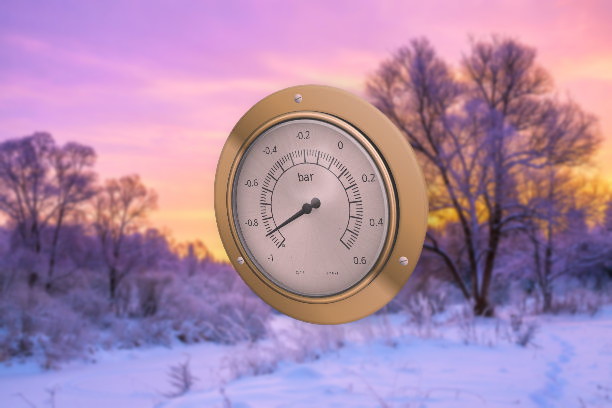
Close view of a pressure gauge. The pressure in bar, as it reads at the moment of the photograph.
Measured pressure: -0.9 bar
